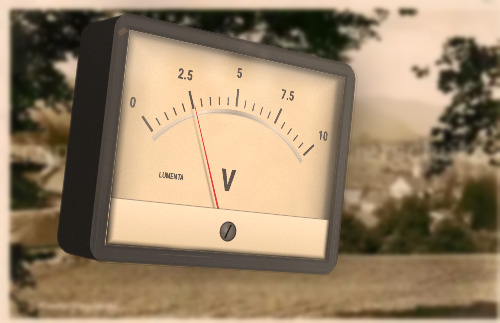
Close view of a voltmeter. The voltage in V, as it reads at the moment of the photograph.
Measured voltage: 2.5 V
